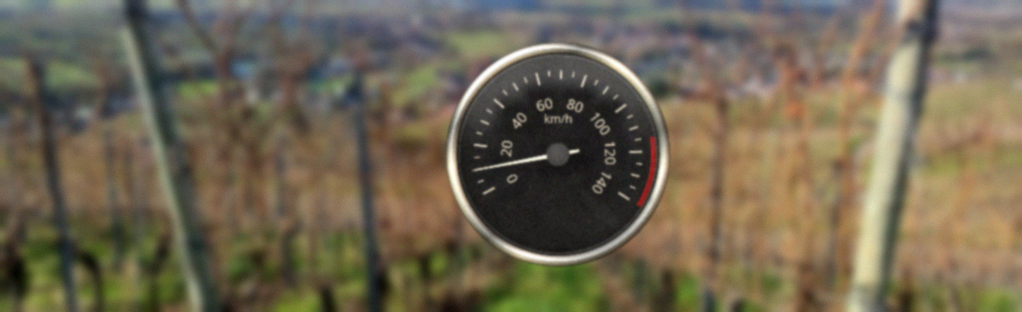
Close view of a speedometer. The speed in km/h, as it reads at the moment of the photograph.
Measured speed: 10 km/h
